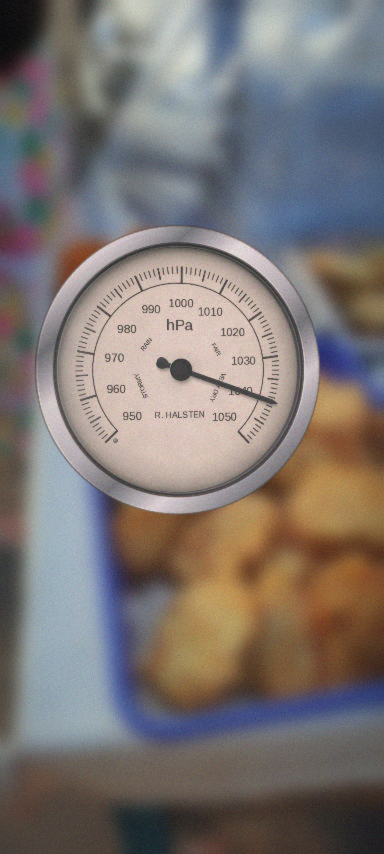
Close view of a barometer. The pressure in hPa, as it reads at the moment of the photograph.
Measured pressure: 1040 hPa
